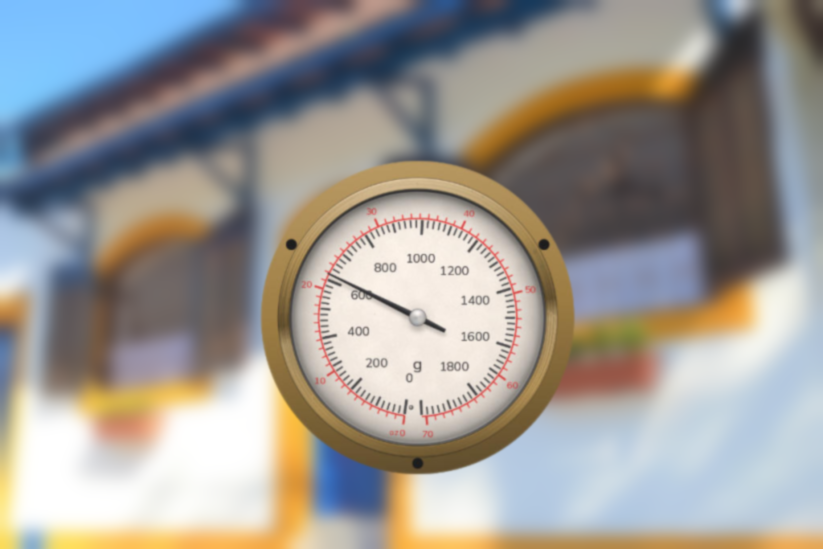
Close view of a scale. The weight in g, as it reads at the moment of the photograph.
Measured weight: 620 g
